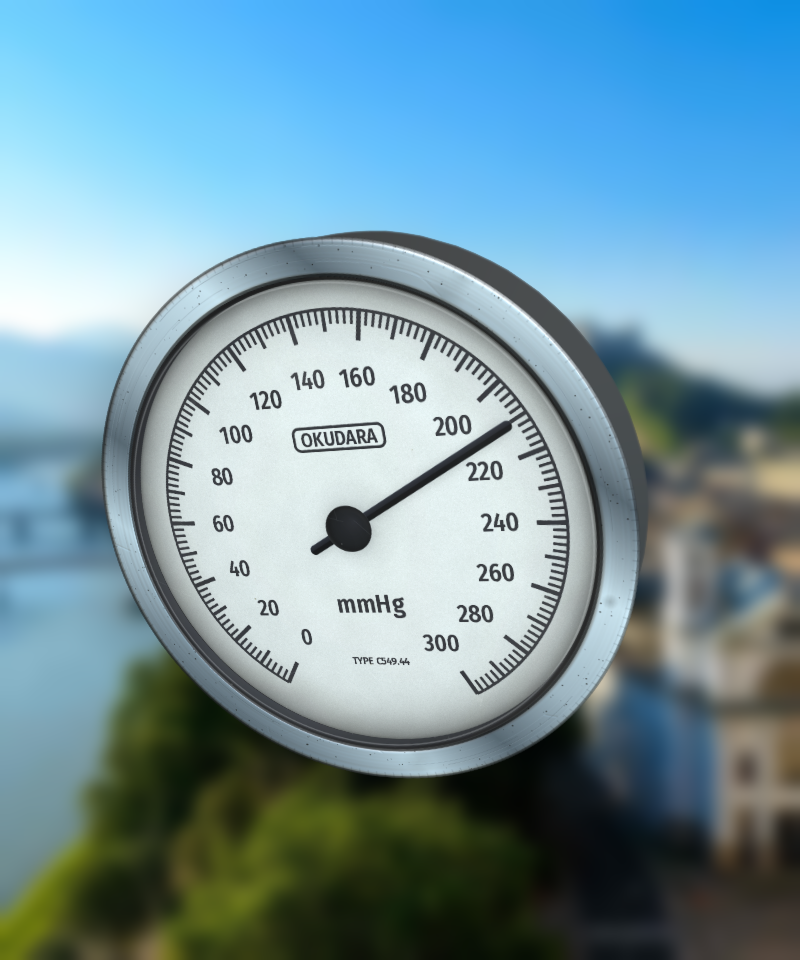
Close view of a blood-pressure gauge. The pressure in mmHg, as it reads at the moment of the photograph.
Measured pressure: 210 mmHg
